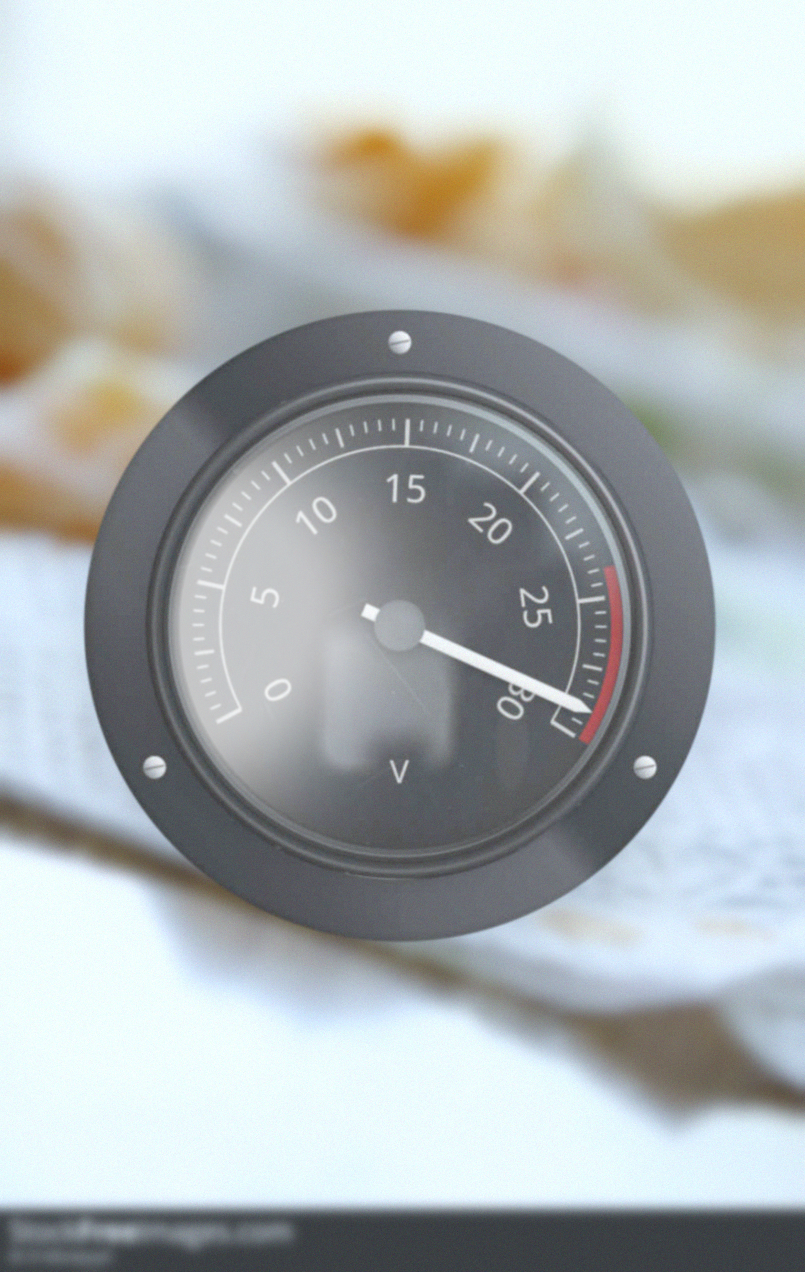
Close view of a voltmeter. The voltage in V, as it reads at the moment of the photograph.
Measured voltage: 29 V
